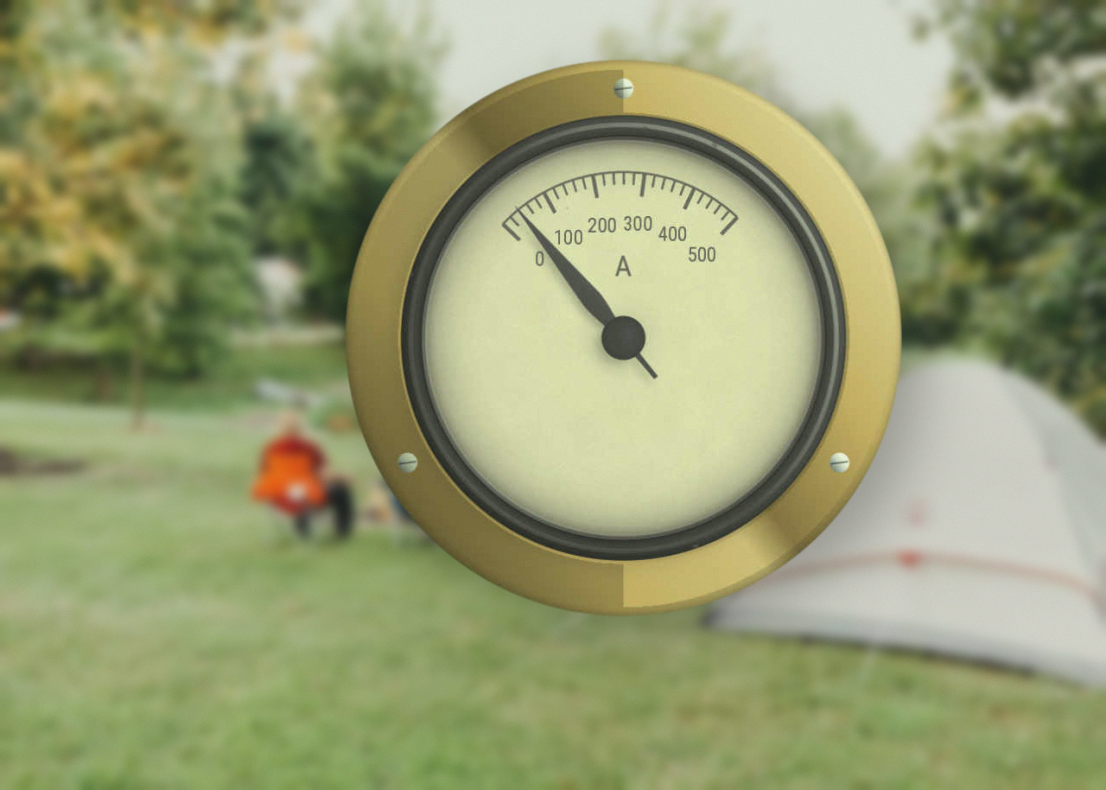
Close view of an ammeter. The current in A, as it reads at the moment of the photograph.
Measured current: 40 A
